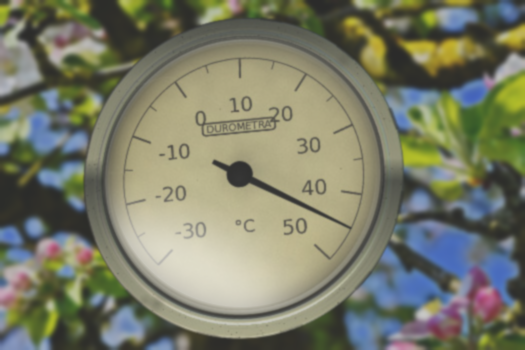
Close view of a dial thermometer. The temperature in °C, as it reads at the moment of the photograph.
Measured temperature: 45 °C
